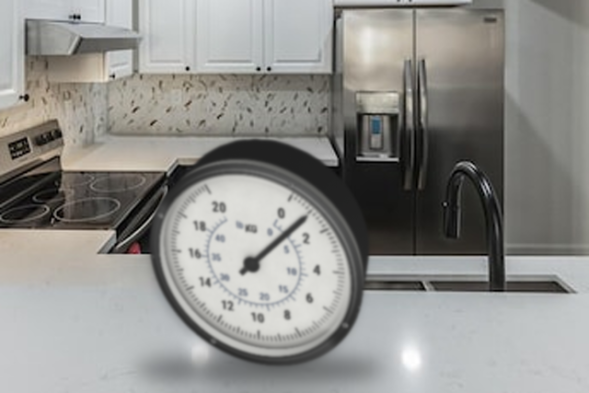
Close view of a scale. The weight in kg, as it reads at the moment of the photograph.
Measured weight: 1 kg
